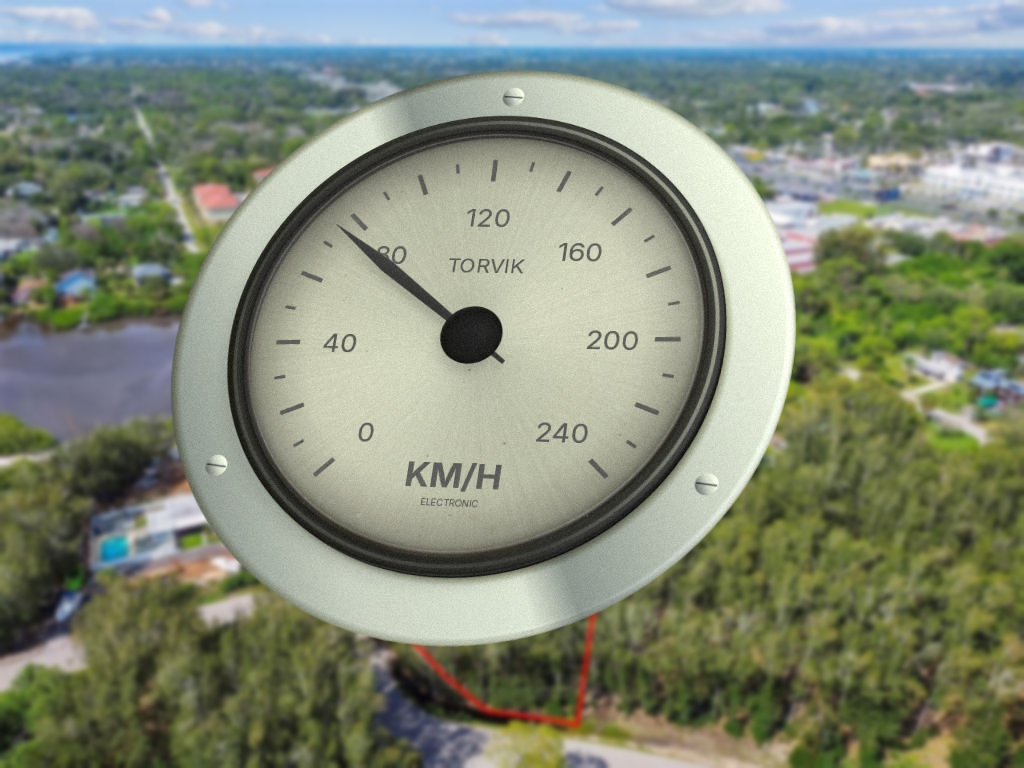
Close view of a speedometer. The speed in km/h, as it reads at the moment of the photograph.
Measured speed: 75 km/h
